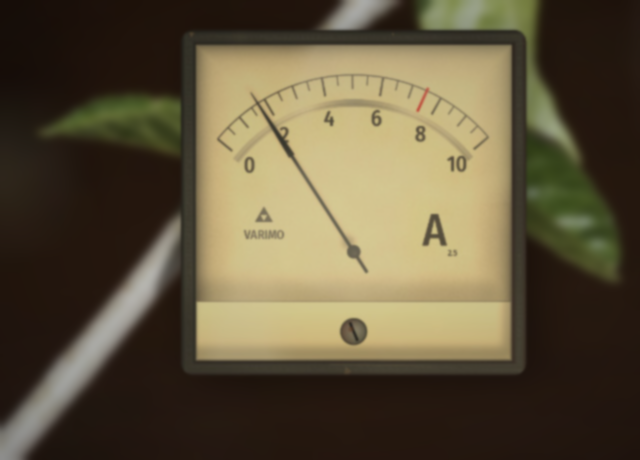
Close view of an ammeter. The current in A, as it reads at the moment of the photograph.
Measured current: 1.75 A
